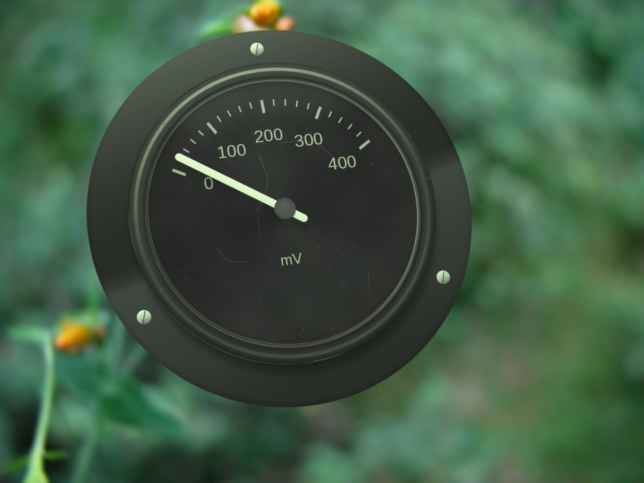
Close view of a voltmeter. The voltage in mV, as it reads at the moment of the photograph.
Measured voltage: 20 mV
